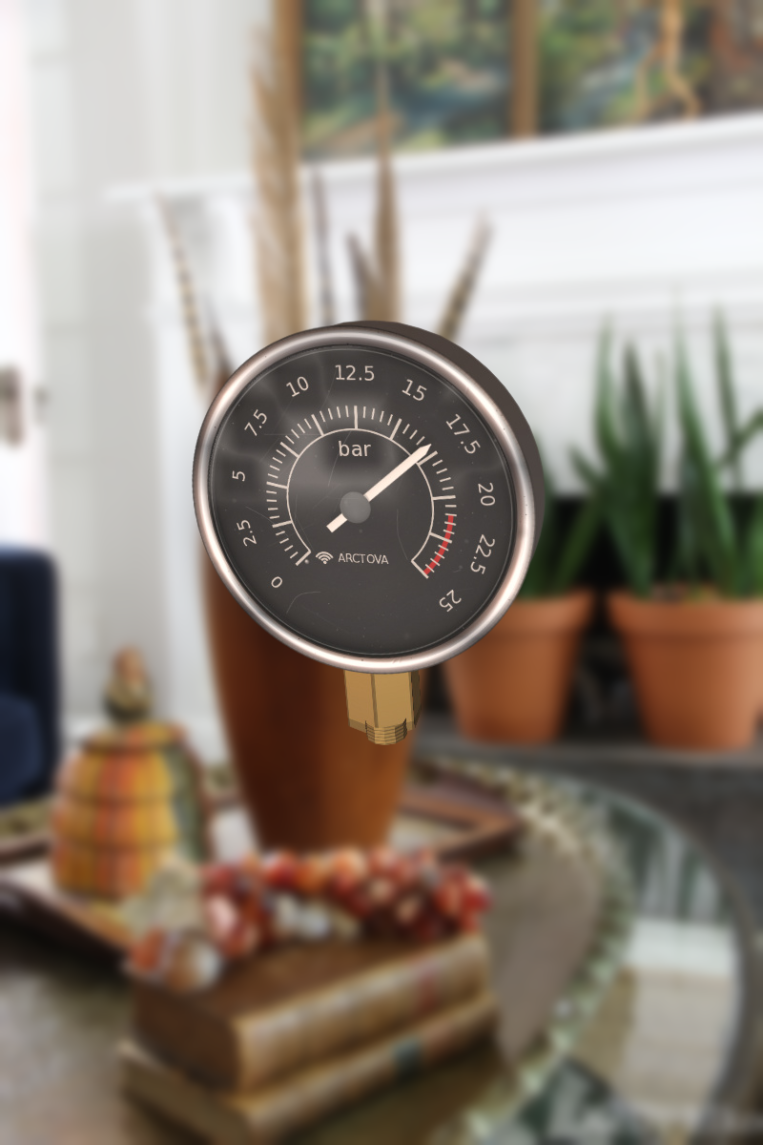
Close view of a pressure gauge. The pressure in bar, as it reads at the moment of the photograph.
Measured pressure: 17 bar
